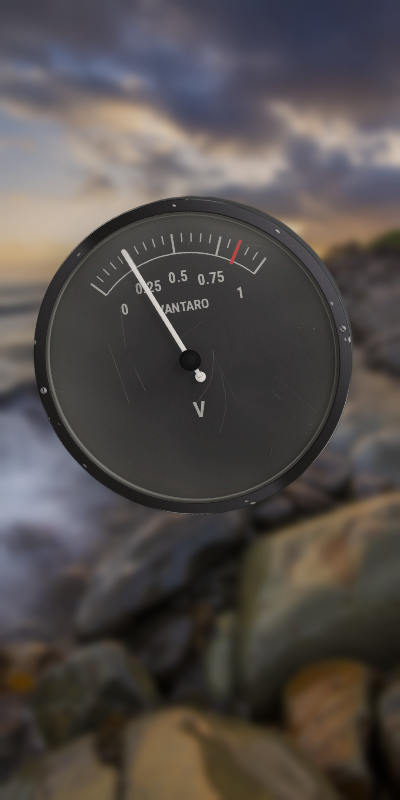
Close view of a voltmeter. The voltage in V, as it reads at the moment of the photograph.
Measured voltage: 0.25 V
